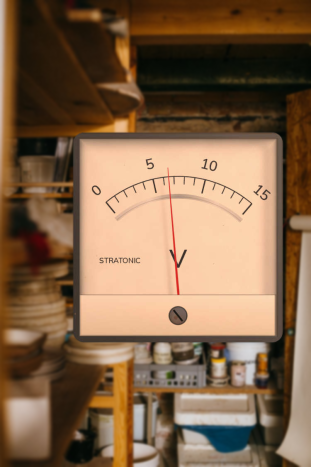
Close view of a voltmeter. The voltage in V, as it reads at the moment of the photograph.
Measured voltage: 6.5 V
